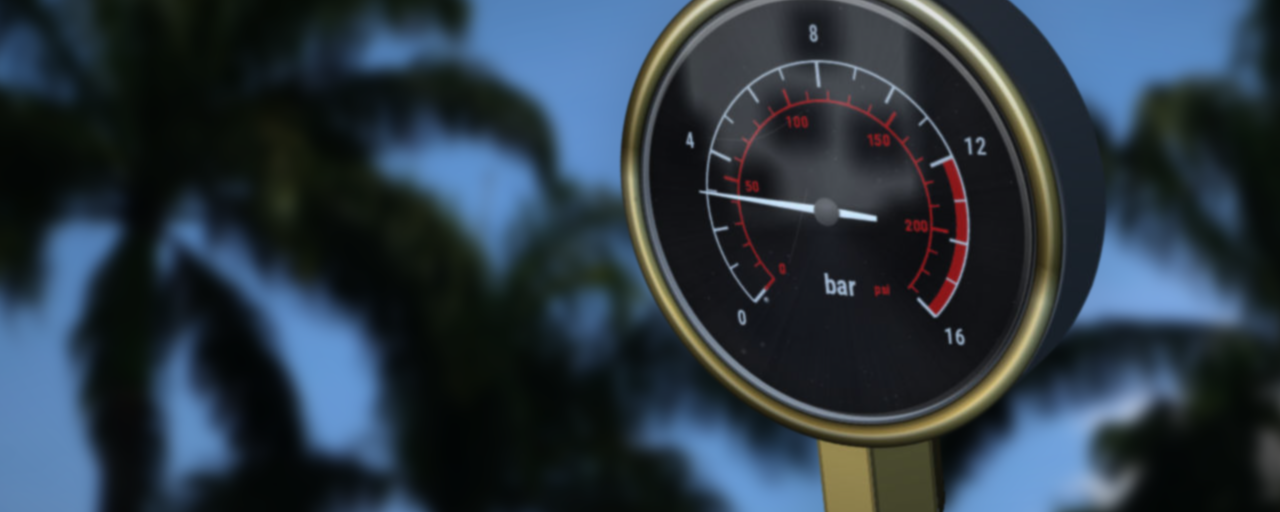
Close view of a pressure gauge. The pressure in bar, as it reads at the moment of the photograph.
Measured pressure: 3 bar
